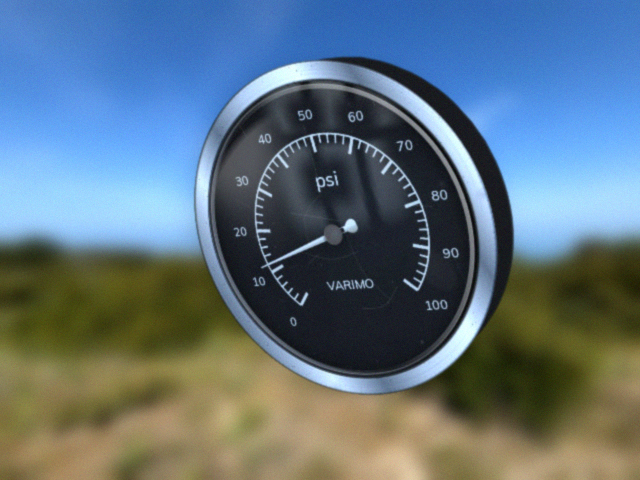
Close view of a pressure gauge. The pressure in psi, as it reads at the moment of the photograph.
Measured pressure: 12 psi
